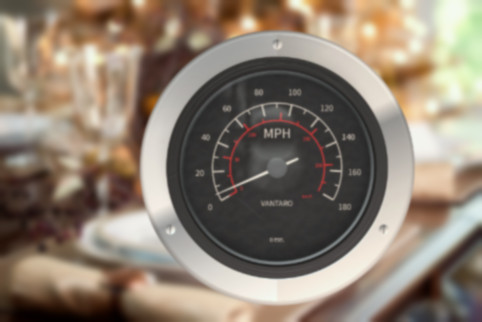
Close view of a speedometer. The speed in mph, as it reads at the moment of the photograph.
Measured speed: 5 mph
